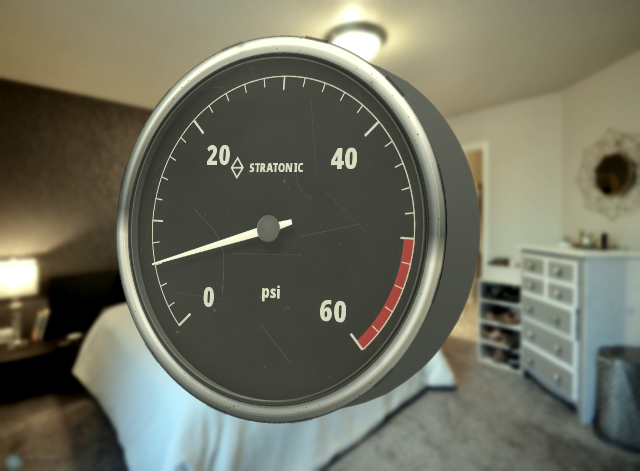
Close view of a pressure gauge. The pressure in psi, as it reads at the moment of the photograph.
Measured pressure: 6 psi
